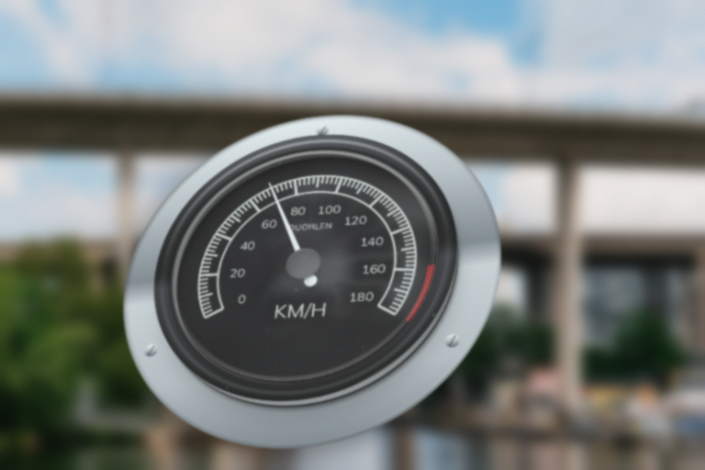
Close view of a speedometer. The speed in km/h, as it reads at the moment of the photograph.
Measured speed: 70 km/h
